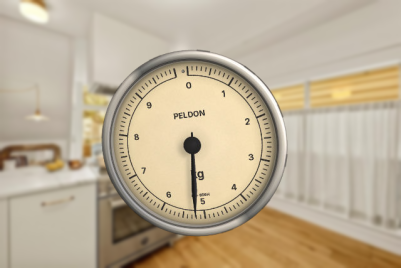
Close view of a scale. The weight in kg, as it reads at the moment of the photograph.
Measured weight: 5.2 kg
